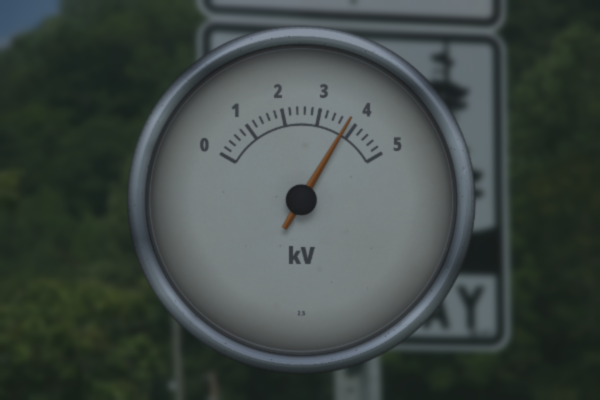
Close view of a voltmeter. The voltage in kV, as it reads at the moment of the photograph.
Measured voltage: 3.8 kV
